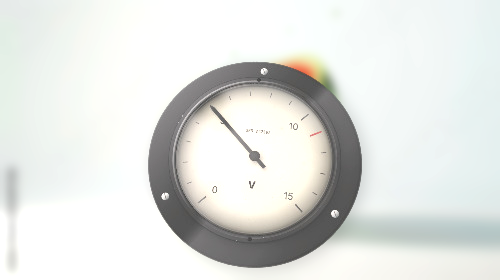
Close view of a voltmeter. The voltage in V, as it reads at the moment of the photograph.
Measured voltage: 5 V
